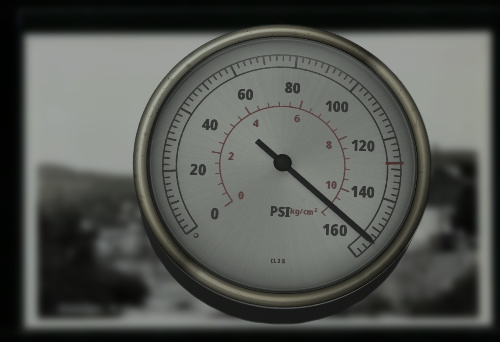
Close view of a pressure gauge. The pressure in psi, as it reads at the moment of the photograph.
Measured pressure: 154 psi
